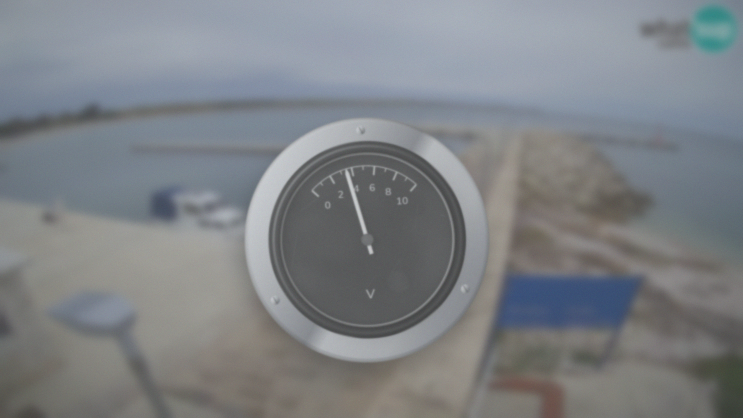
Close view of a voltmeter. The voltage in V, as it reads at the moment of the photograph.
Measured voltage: 3.5 V
